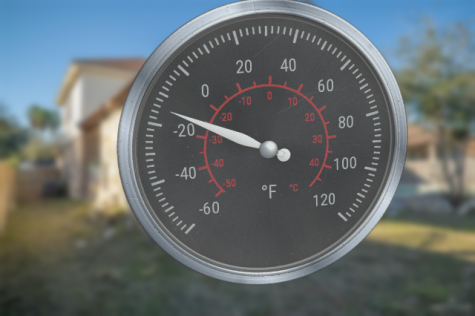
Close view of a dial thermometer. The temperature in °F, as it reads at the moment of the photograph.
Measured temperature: -14 °F
